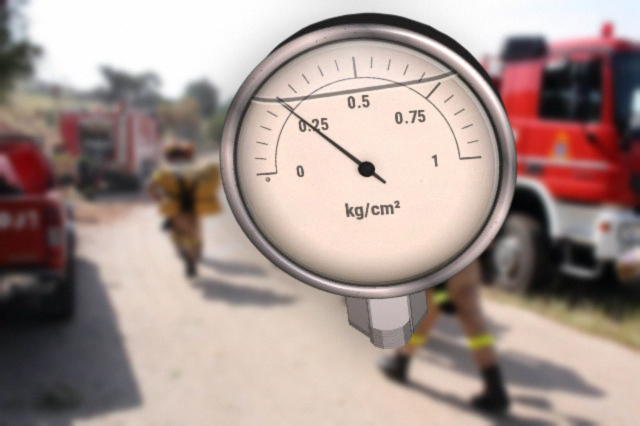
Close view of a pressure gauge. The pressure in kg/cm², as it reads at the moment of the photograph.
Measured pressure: 0.25 kg/cm²
